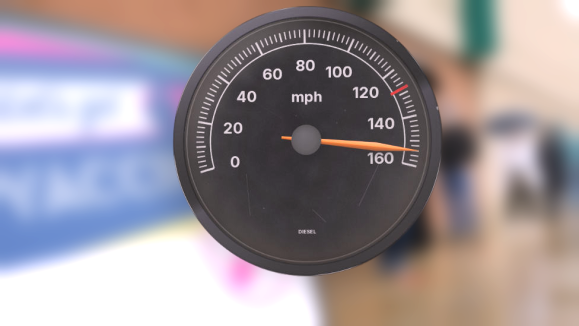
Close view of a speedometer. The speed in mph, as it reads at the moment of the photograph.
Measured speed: 154 mph
